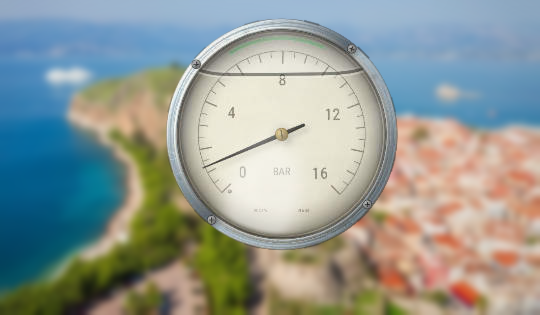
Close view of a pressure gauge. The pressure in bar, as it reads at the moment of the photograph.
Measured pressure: 1.25 bar
